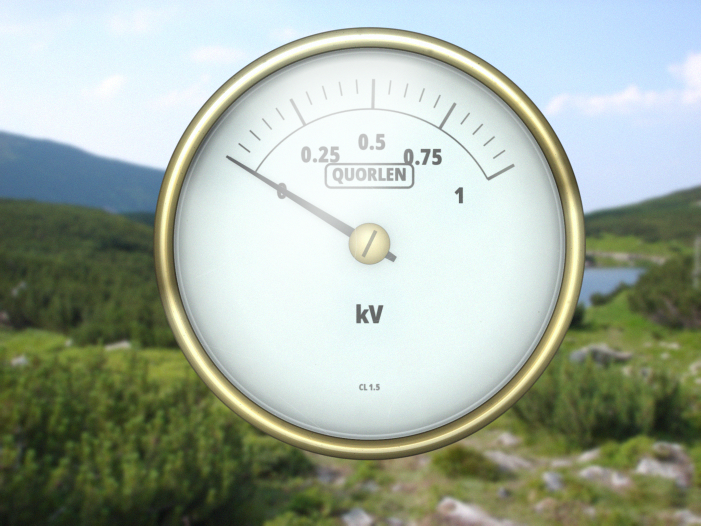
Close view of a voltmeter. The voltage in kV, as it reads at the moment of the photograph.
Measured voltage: 0 kV
